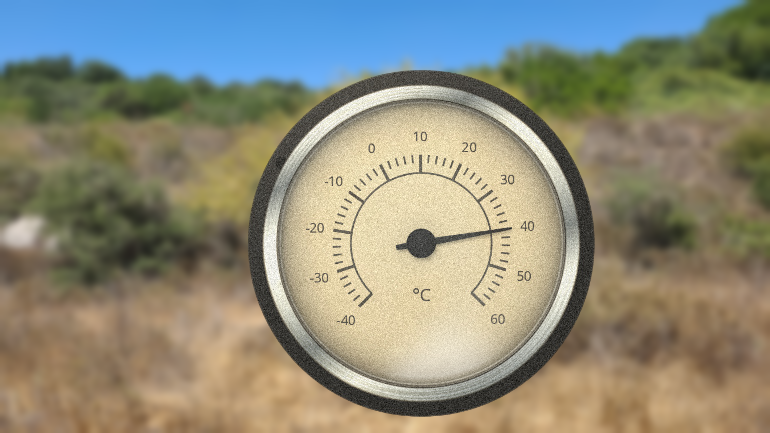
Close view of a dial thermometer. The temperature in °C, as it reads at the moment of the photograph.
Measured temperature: 40 °C
